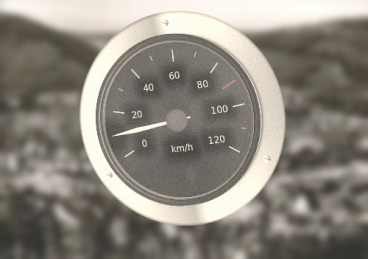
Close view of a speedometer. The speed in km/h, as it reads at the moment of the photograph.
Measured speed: 10 km/h
